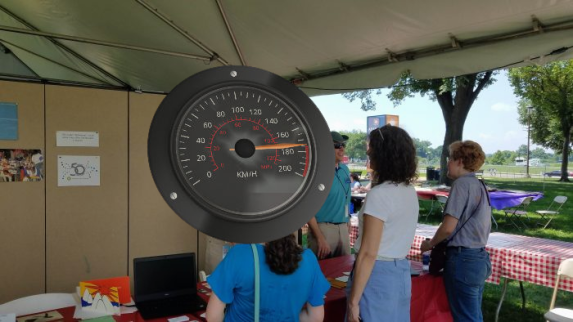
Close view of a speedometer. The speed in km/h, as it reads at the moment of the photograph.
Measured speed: 175 km/h
